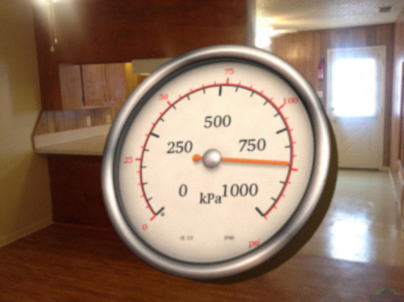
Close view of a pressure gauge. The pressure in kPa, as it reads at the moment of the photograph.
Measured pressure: 850 kPa
